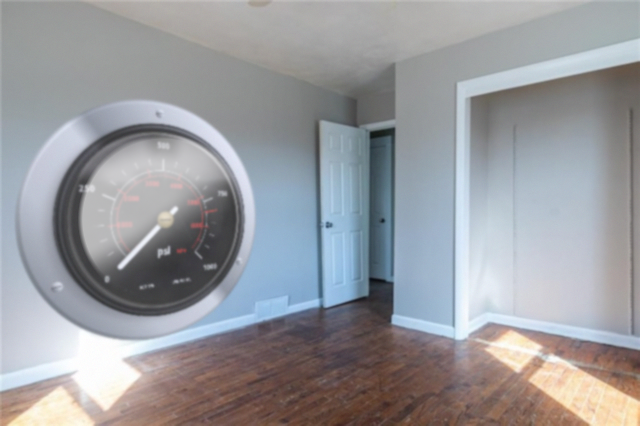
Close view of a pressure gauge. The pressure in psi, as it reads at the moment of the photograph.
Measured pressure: 0 psi
